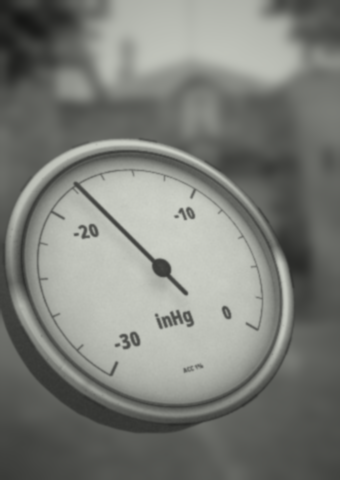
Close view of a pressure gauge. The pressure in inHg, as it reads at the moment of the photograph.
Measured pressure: -18 inHg
